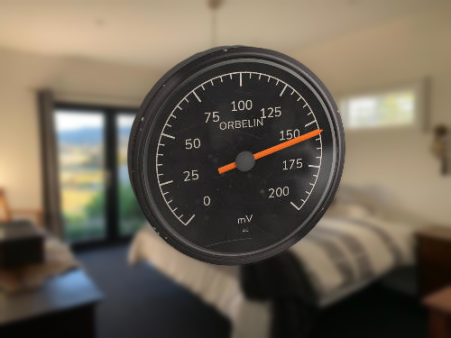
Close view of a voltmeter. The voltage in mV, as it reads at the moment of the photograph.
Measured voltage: 155 mV
